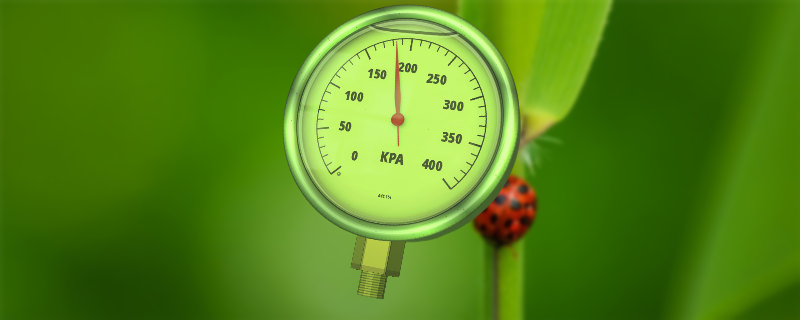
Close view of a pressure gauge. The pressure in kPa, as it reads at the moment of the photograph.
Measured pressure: 185 kPa
